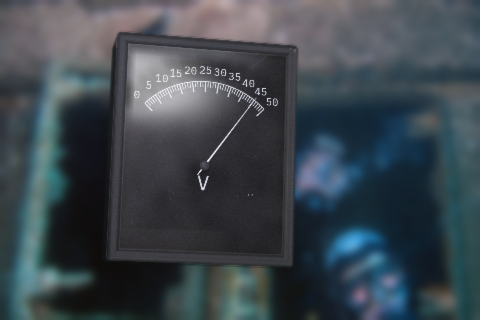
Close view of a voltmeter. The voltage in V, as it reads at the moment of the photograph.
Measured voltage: 45 V
